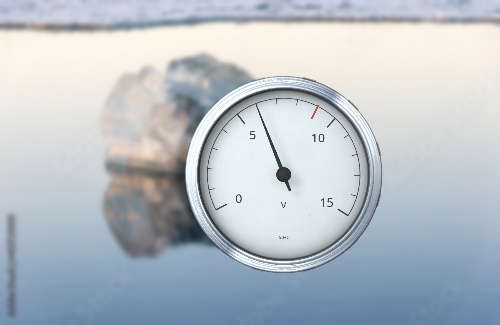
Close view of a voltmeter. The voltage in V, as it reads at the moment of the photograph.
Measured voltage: 6 V
